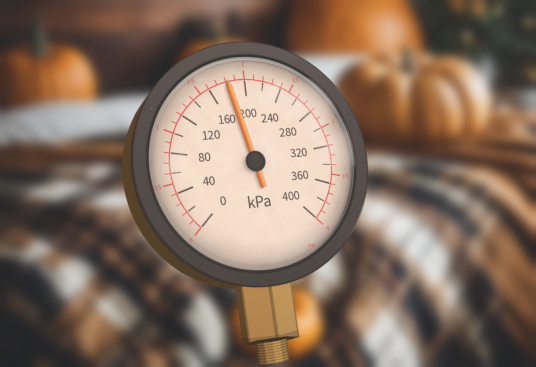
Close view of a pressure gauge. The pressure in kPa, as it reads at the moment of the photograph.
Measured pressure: 180 kPa
